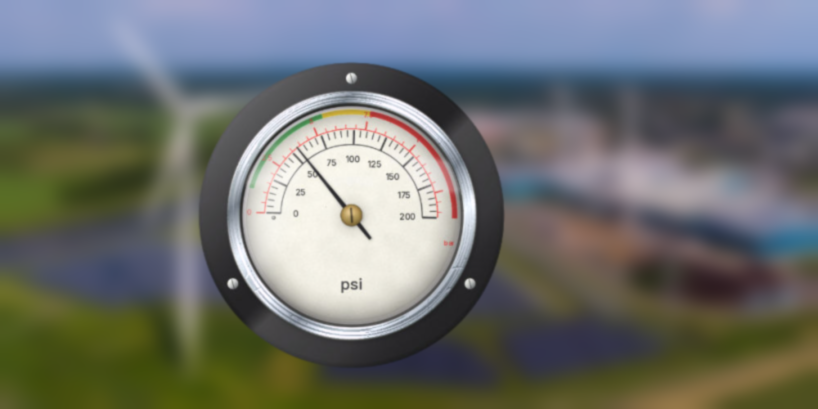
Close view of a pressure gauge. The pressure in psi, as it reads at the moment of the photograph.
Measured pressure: 55 psi
